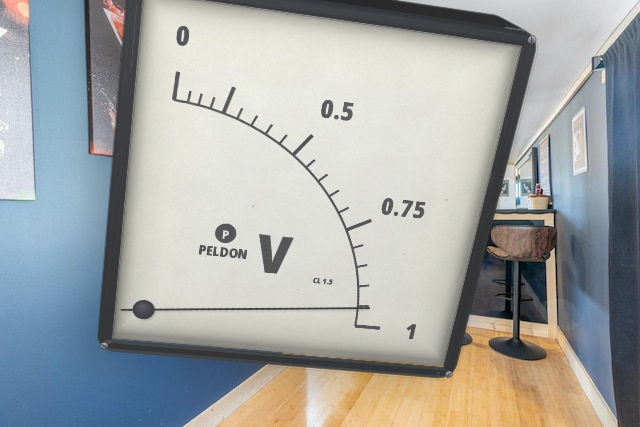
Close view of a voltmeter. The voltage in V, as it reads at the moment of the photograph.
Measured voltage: 0.95 V
